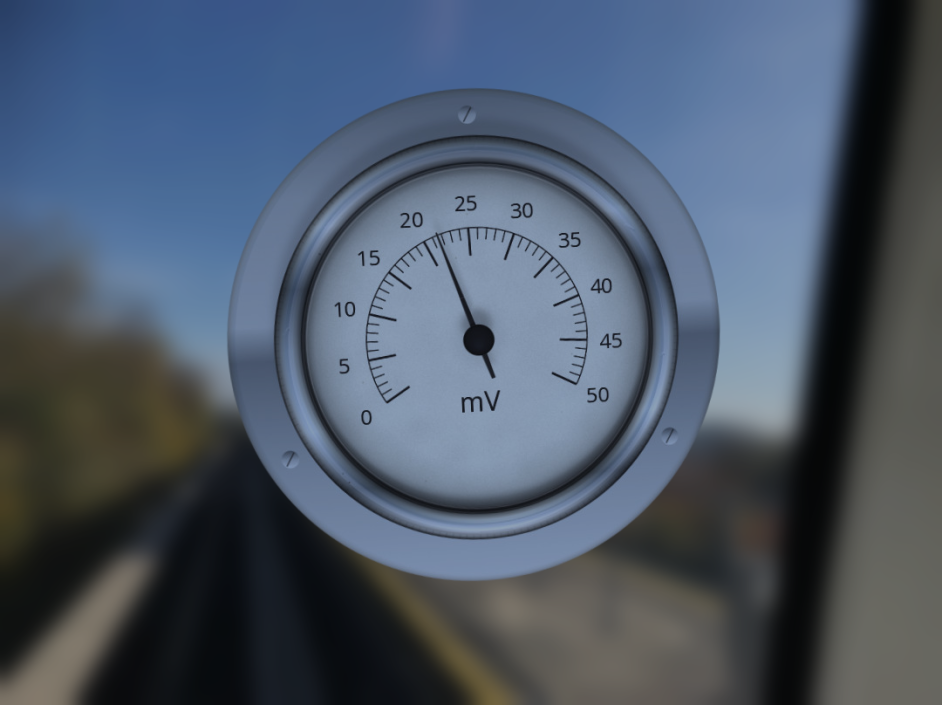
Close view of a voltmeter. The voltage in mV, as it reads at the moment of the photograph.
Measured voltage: 21.5 mV
